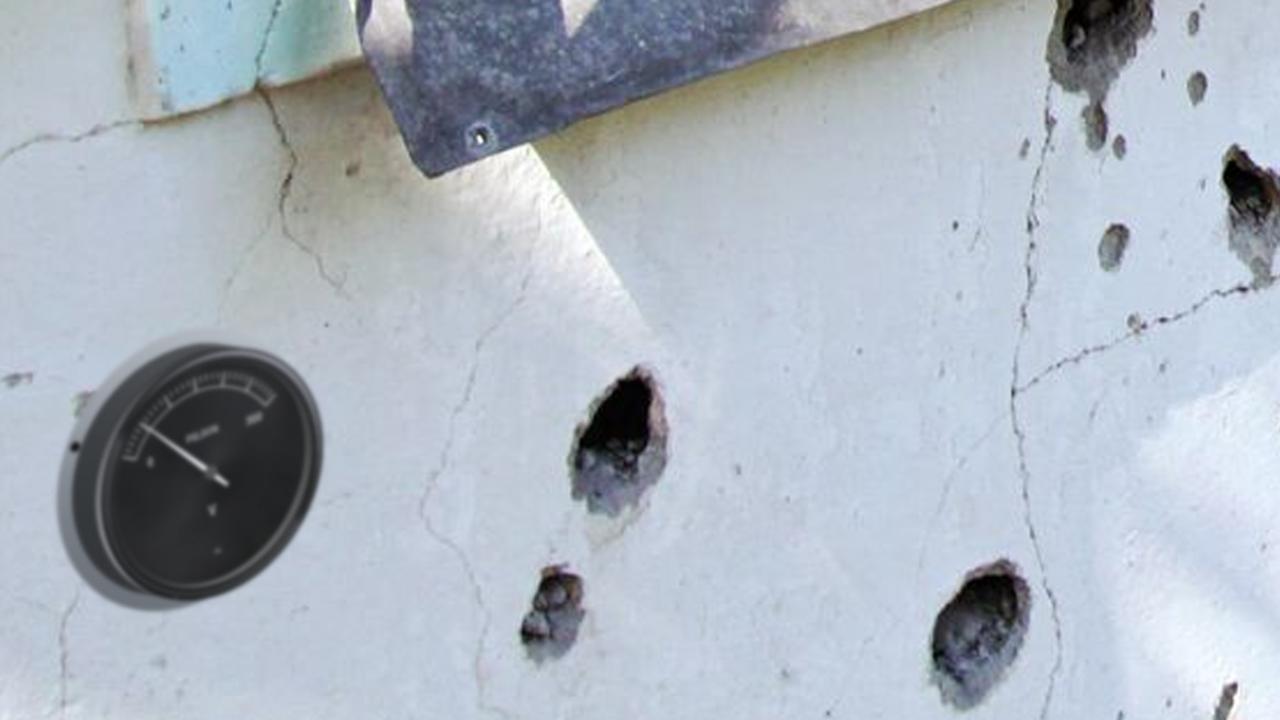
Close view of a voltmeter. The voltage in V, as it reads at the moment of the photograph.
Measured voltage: 50 V
